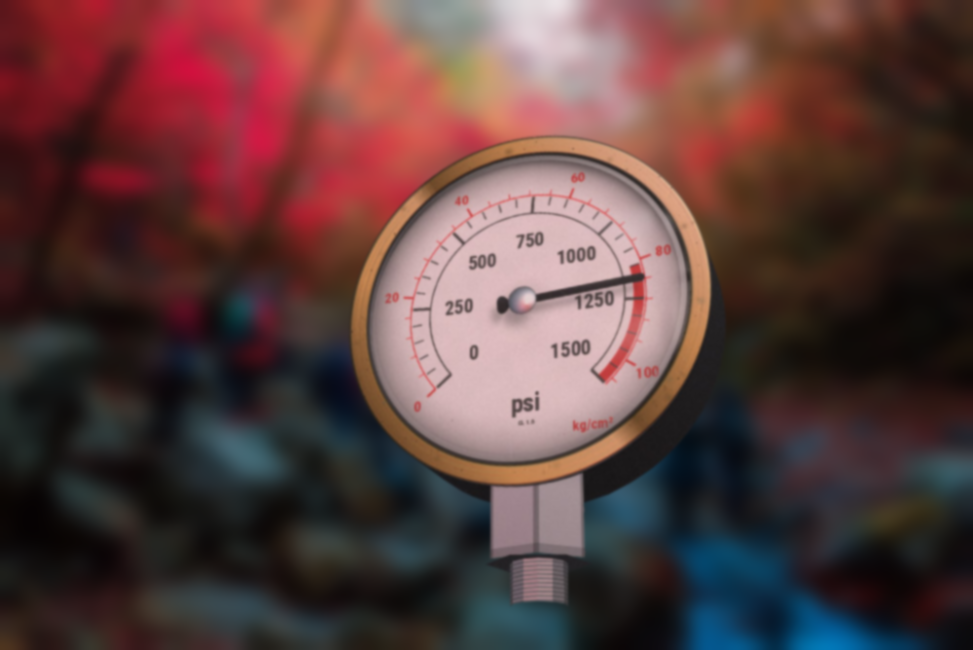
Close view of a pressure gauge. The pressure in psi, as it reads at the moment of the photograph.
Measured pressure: 1200 psi
